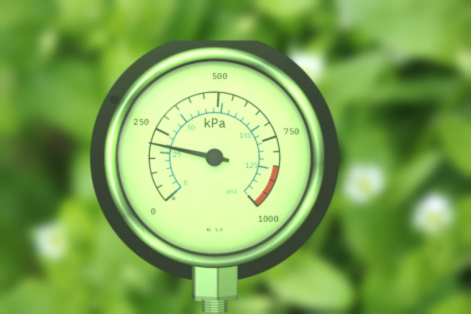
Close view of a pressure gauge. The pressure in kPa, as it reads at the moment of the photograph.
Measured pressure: 200 kPa
